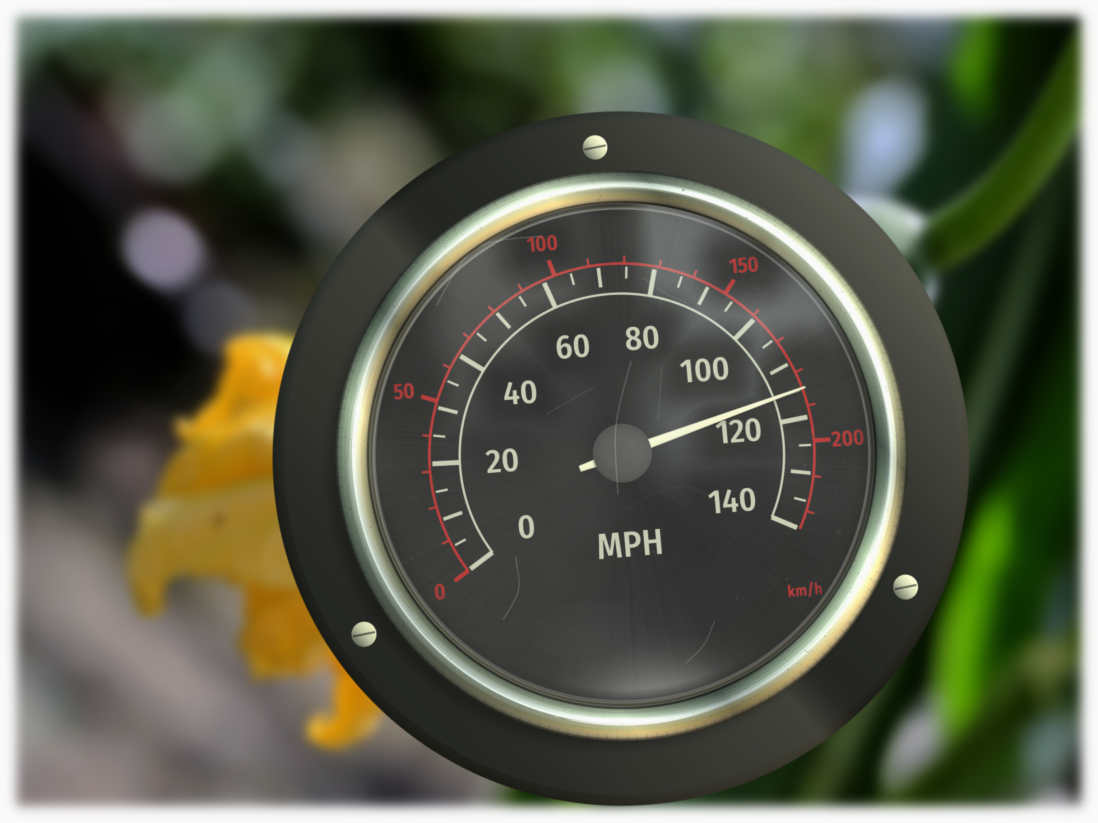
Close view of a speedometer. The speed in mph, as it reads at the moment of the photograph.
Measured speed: 115 mph
